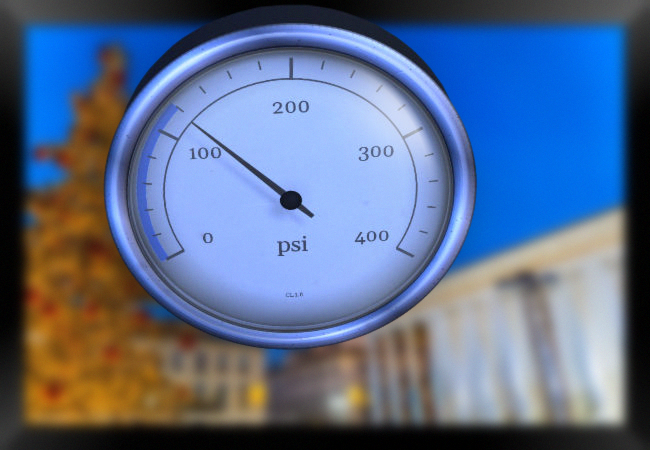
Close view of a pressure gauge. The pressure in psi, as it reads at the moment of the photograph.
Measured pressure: 120 psi
